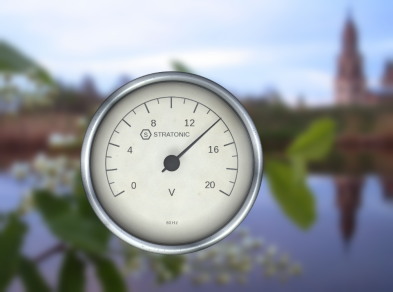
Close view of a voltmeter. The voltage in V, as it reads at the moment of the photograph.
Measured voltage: 14 V
